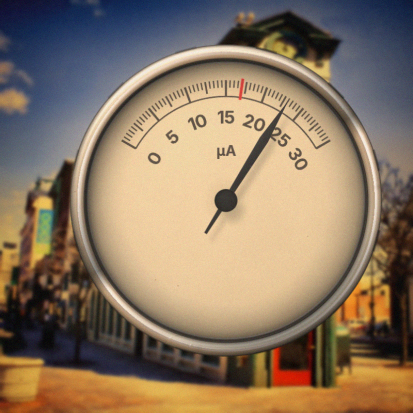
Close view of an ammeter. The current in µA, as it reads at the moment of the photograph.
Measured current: 23 µA
